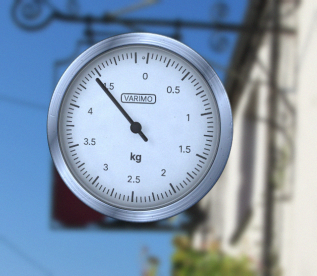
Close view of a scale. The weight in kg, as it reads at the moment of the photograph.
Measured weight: 4.45 kg
